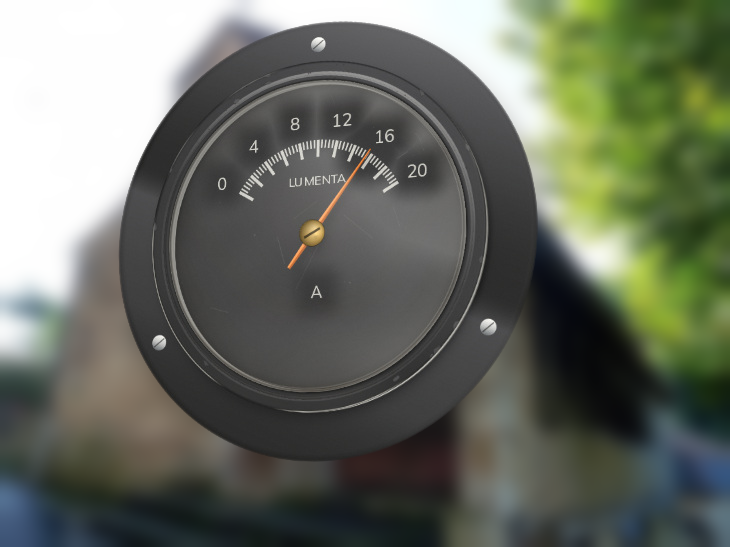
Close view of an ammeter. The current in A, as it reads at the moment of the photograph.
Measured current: 16 A
